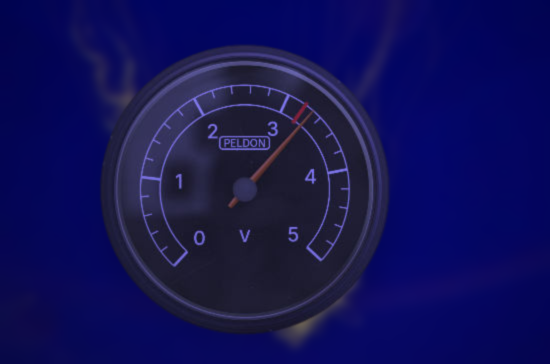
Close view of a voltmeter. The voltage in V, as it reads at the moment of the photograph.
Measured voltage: 3.3 V
